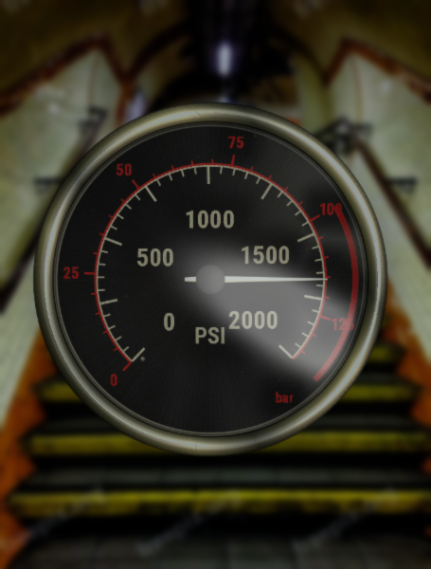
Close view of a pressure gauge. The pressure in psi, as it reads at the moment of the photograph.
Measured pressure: 1675 psi
